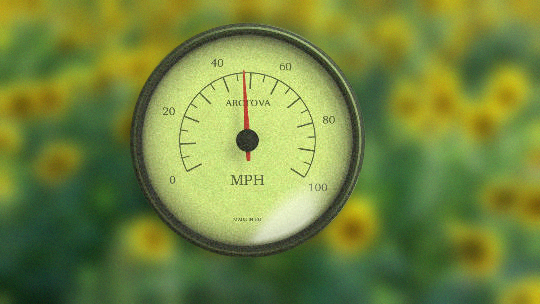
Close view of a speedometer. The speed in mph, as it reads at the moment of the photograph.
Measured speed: 47.5 mph
